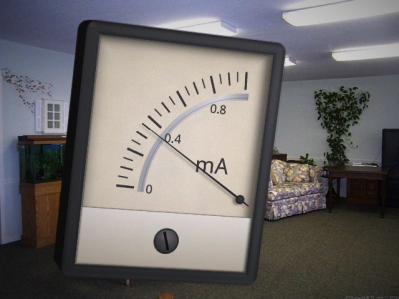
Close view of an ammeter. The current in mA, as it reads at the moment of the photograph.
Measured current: 0.35 mA
